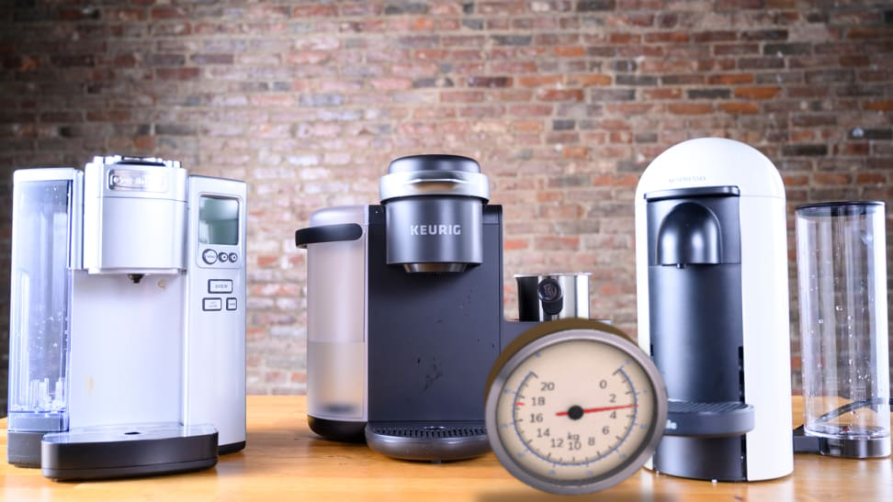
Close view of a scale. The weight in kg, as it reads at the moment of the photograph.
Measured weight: 3 kg
